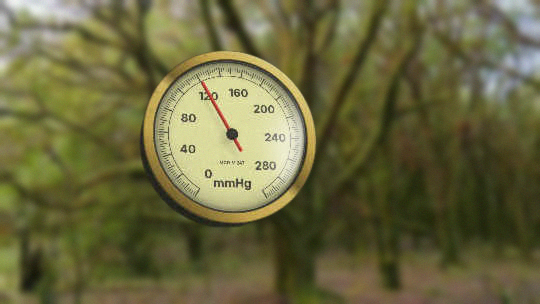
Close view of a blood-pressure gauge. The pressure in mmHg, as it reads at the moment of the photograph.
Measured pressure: 120 mmHg
